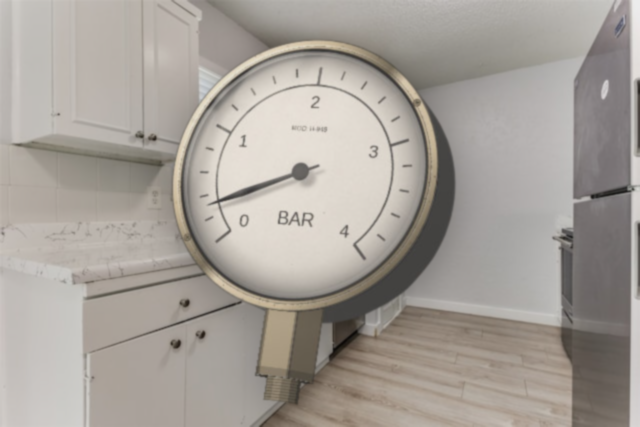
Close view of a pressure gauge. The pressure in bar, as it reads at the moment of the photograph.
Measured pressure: 0.3 bar
